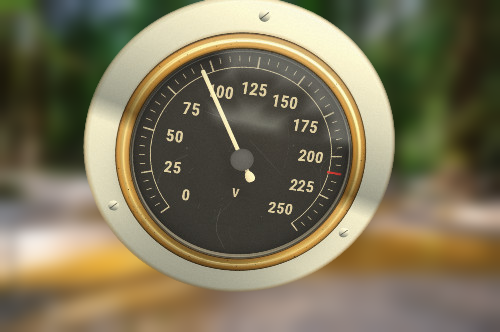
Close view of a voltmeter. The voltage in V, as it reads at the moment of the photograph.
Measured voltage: 95 V
